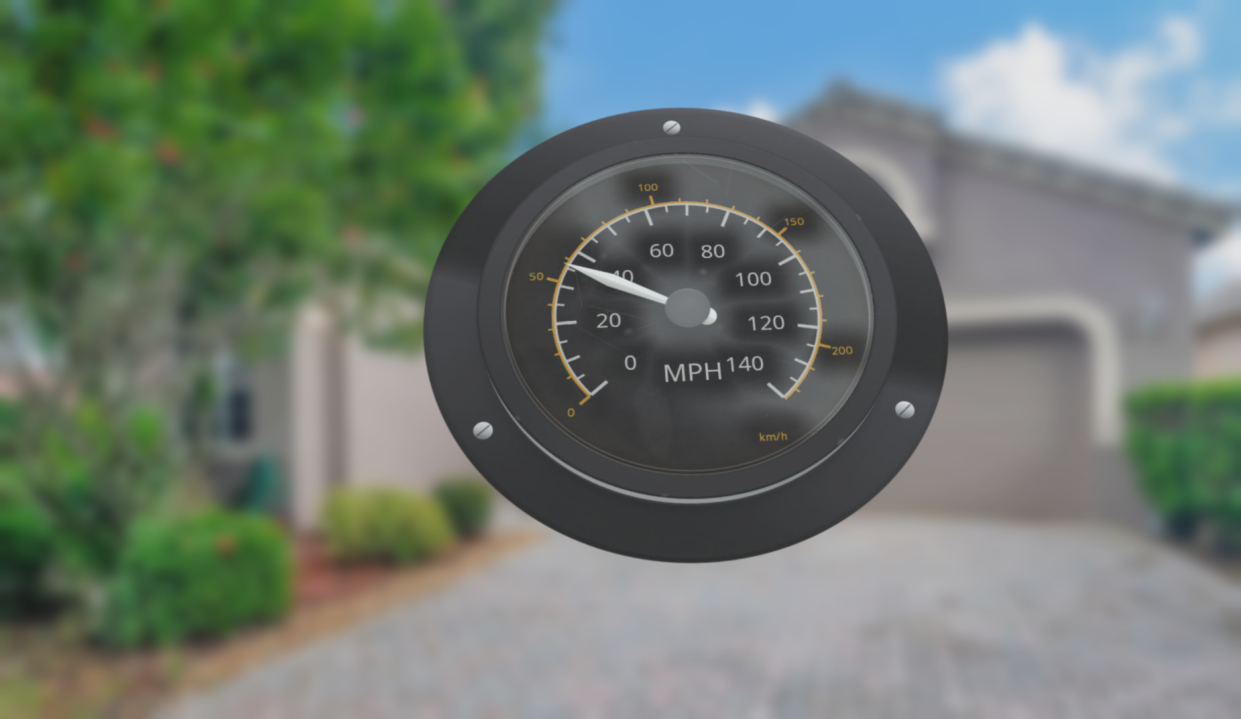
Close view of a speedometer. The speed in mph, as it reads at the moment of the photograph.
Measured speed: 35 mph
